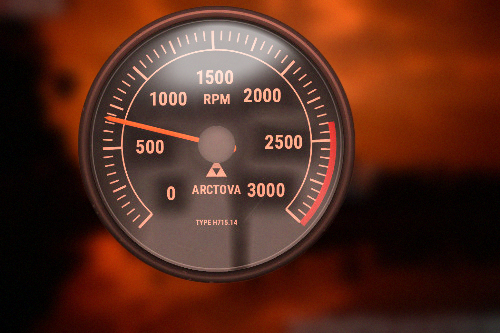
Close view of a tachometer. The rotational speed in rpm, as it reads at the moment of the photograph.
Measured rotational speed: 675 rpm
